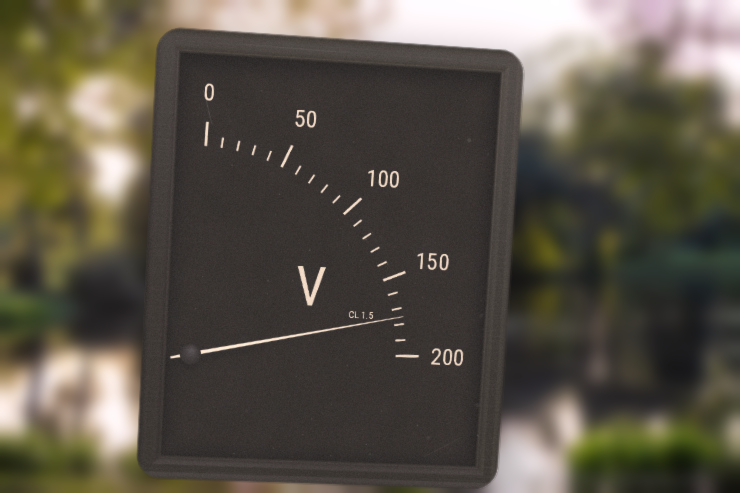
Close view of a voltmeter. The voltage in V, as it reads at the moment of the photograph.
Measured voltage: 175 V
